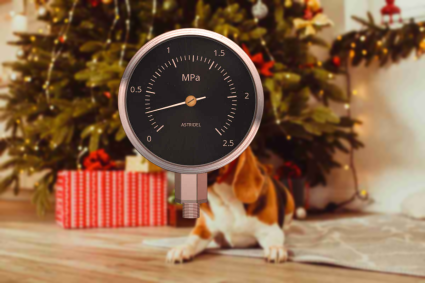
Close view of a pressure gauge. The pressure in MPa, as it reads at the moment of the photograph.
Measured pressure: 0.25 MPa
